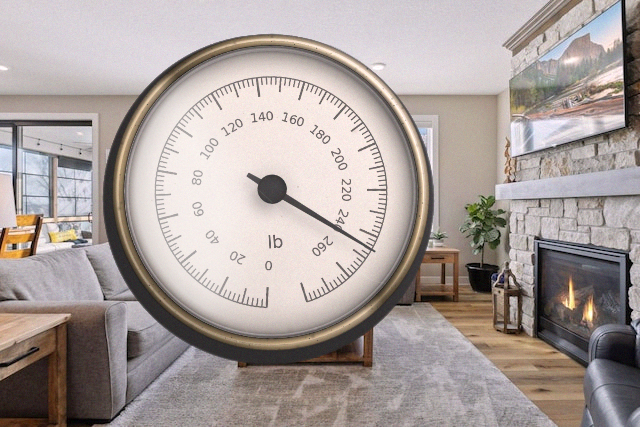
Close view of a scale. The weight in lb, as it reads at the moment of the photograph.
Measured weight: 246 lb
